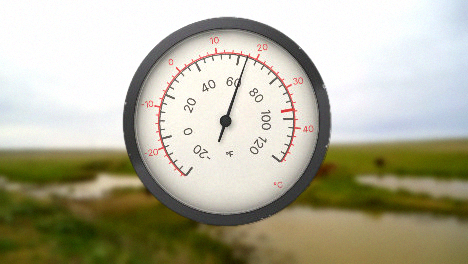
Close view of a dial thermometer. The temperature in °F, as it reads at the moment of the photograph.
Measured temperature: 64 °F
